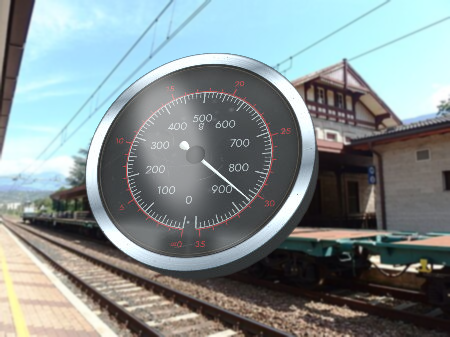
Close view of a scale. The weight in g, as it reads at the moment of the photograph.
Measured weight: 870 g
